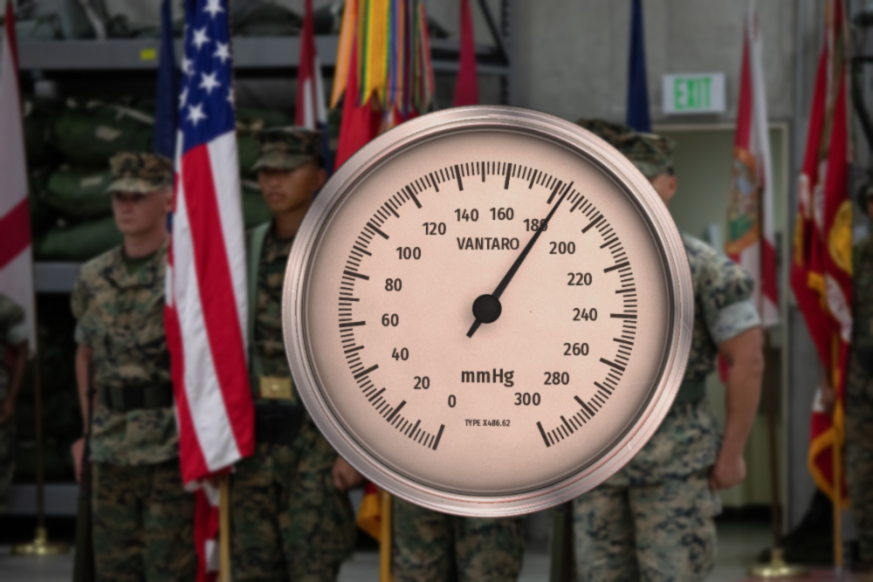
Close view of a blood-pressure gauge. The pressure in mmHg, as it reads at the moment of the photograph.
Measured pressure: 184 mmHg
